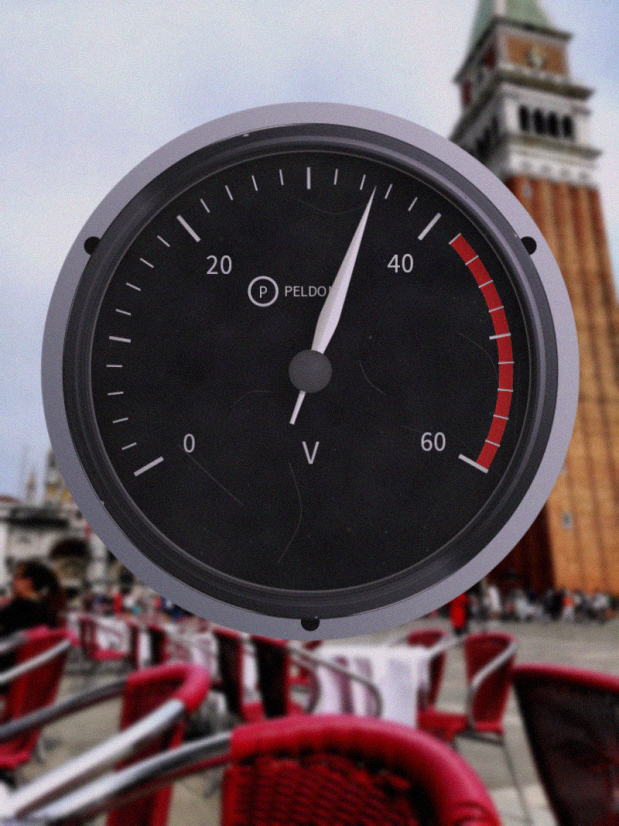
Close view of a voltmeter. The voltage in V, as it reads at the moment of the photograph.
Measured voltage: 35 V
